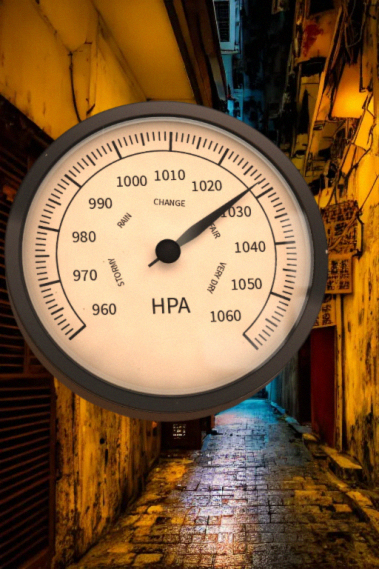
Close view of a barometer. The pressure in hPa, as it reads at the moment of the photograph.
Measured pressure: 1028 hPa
